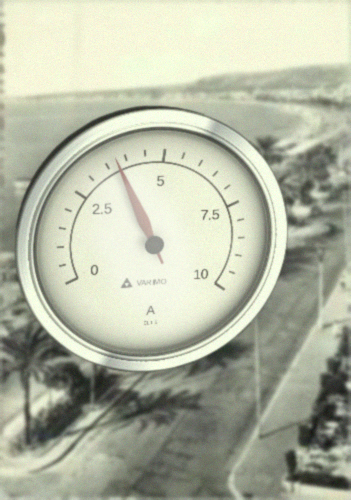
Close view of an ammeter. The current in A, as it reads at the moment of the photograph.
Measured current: 3.75 A
